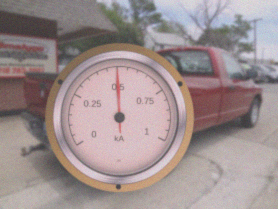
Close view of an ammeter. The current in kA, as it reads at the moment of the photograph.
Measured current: 0.5 kA
